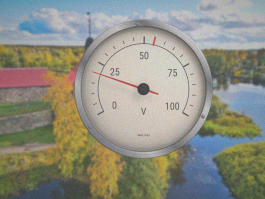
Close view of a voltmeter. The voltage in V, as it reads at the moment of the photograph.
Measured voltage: 20 V
